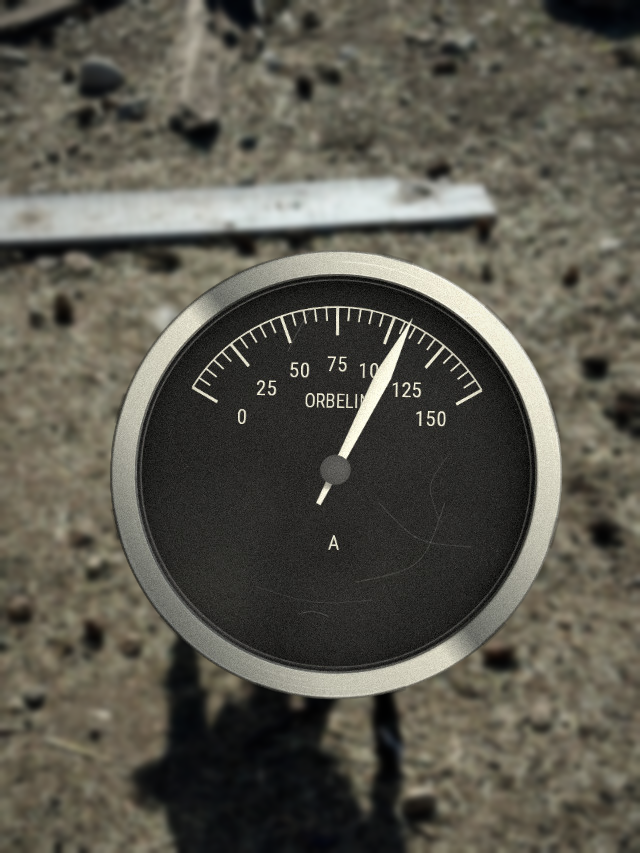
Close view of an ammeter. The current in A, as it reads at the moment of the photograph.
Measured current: 107.5 A
